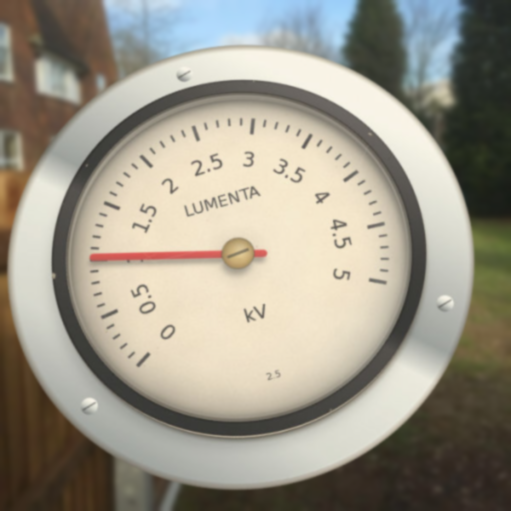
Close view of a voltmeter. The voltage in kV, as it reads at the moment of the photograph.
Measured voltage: 1 kV
